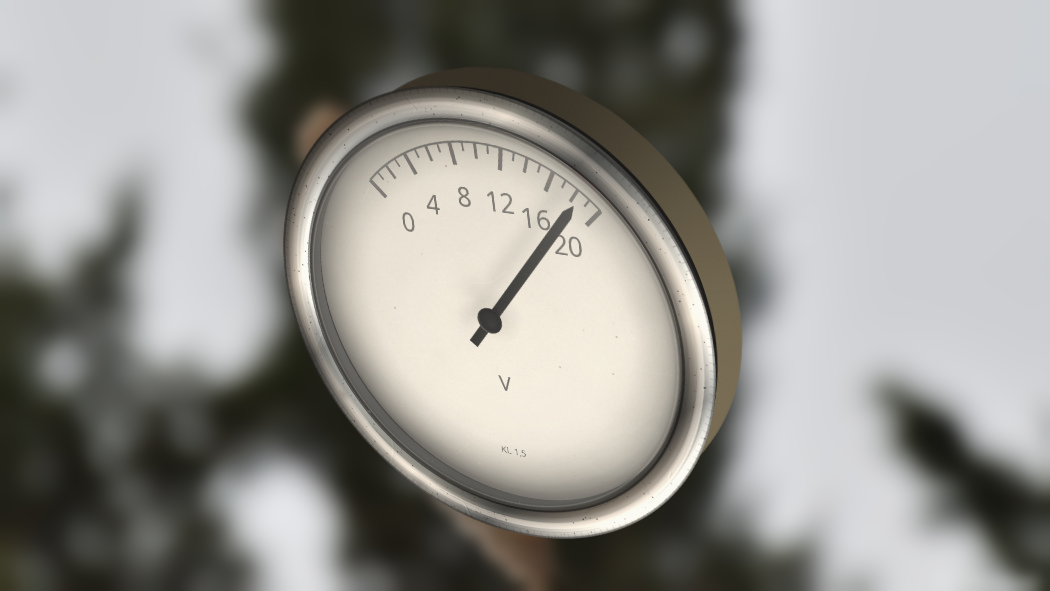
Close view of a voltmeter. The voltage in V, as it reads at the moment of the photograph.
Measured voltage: 18.5 V
